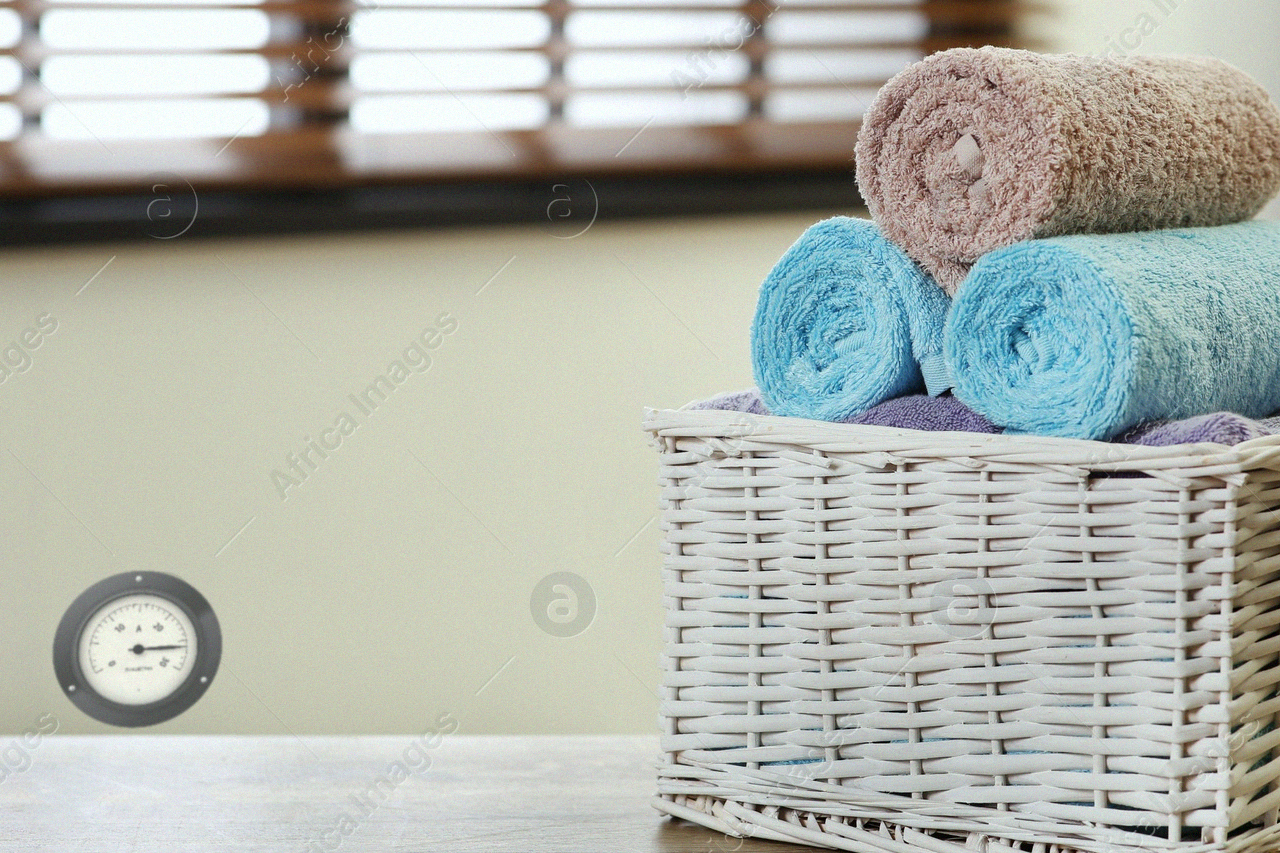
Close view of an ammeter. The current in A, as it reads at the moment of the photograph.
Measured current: 26 A
